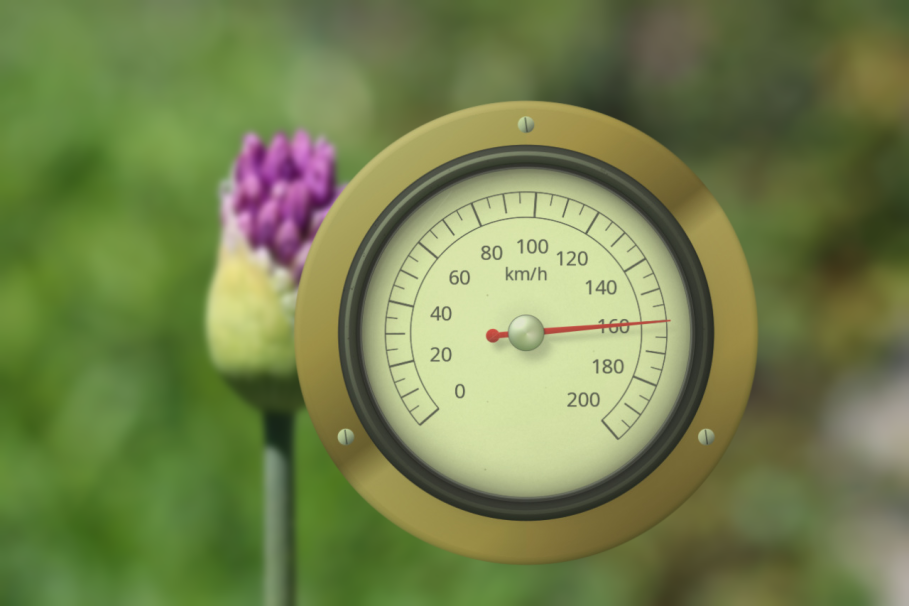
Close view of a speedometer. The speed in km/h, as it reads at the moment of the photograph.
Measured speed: 160 km/h
